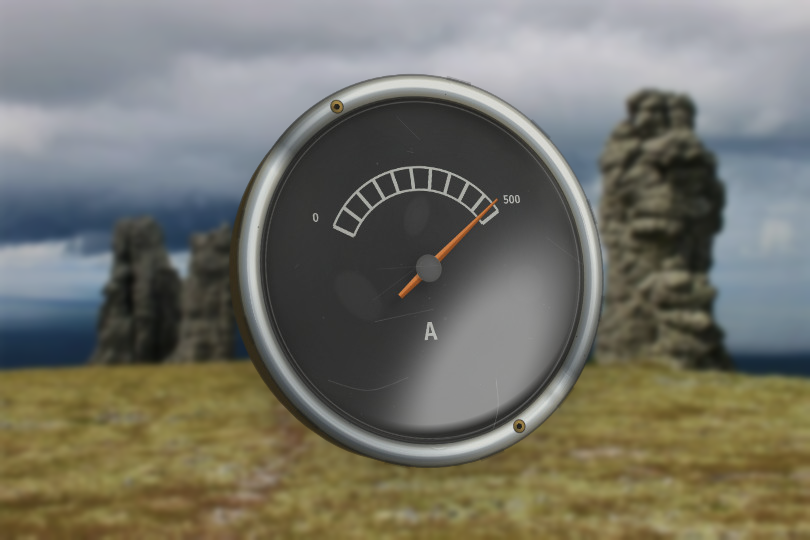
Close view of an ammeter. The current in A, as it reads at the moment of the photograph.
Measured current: 475 A
